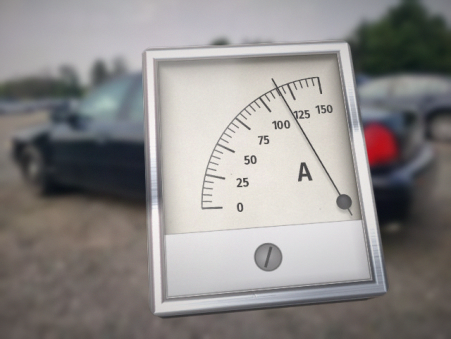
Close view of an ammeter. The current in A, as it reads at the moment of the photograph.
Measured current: 115 A
